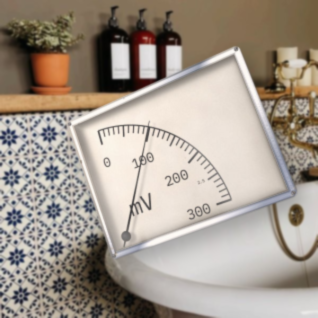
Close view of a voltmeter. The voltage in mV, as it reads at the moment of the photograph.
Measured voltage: 100 mV
